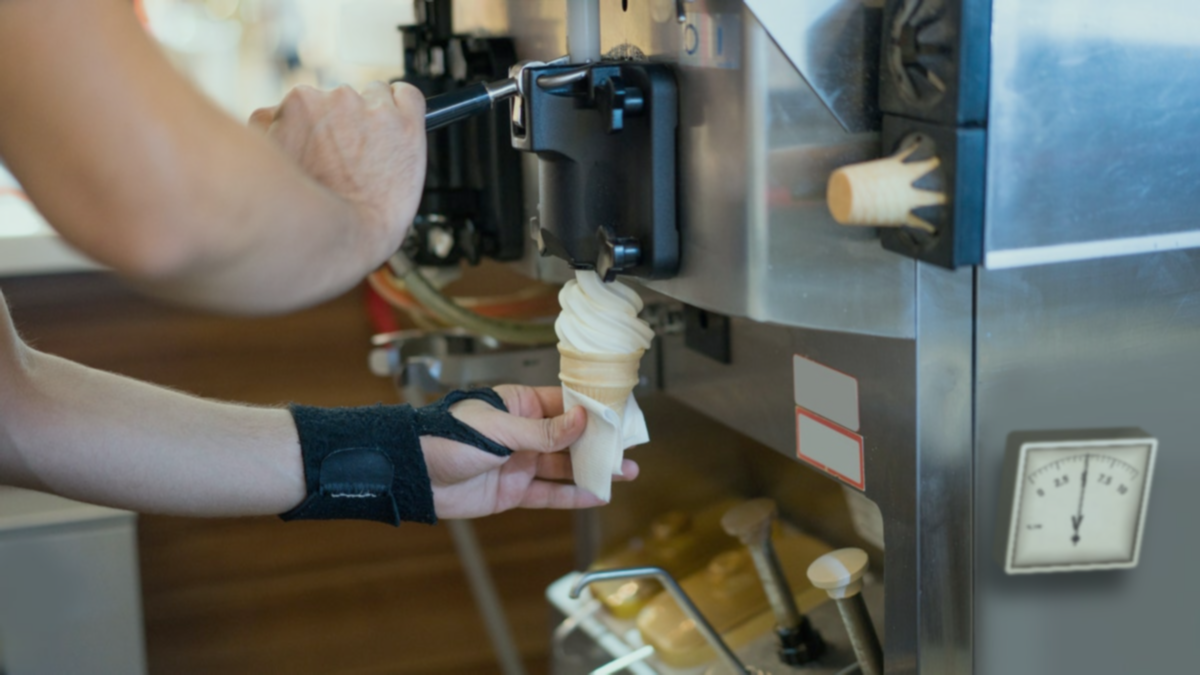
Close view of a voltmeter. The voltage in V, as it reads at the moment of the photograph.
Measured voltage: 5 V
